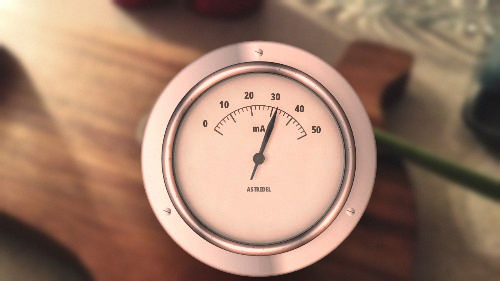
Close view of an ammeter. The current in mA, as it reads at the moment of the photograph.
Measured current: 32 mA
